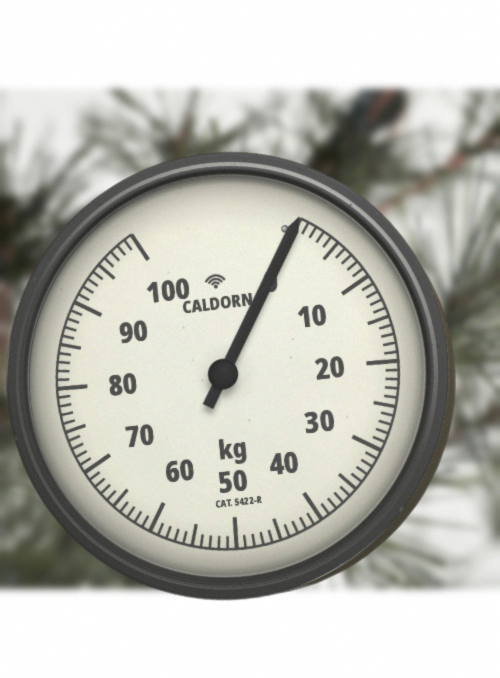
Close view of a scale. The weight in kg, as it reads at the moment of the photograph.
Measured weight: 0 kg
